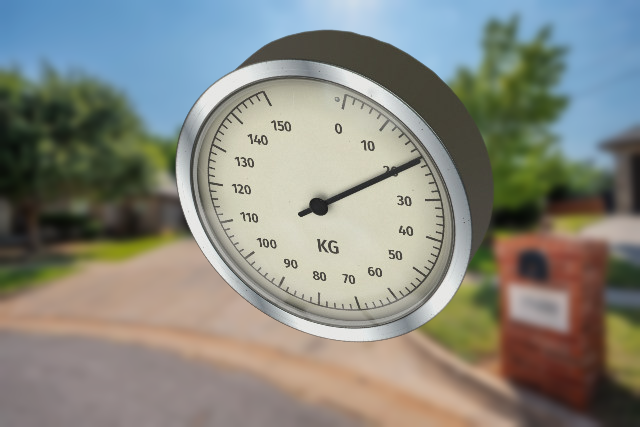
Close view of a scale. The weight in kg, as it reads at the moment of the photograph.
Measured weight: 20 kg
